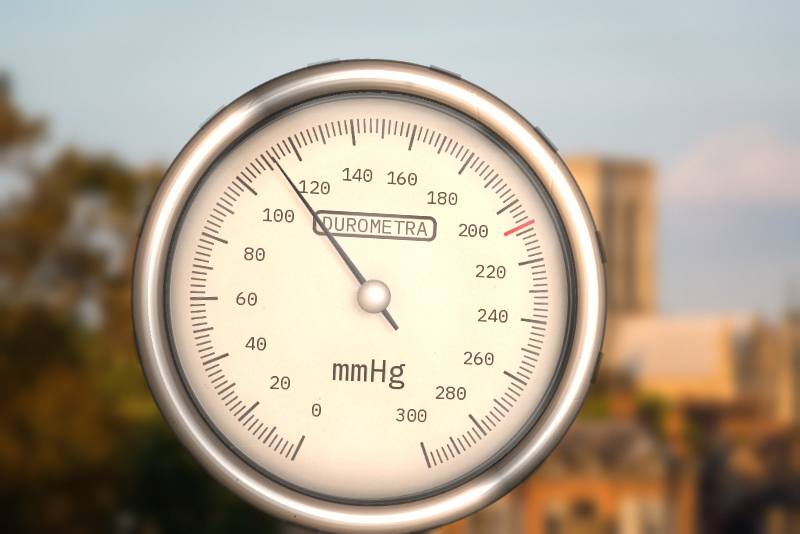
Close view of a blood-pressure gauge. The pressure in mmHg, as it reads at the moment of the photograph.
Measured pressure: 112 mmHg
